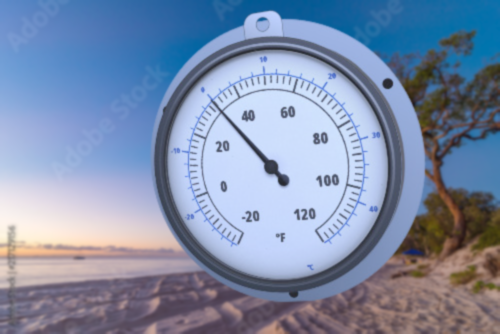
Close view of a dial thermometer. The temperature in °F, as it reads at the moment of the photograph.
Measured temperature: 32 °F
